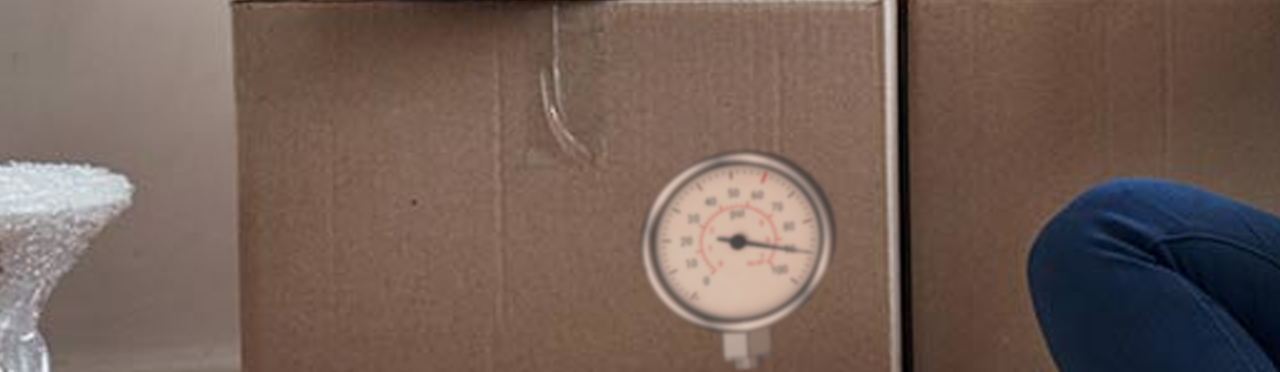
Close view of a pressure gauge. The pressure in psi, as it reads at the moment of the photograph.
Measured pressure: 90 psi
